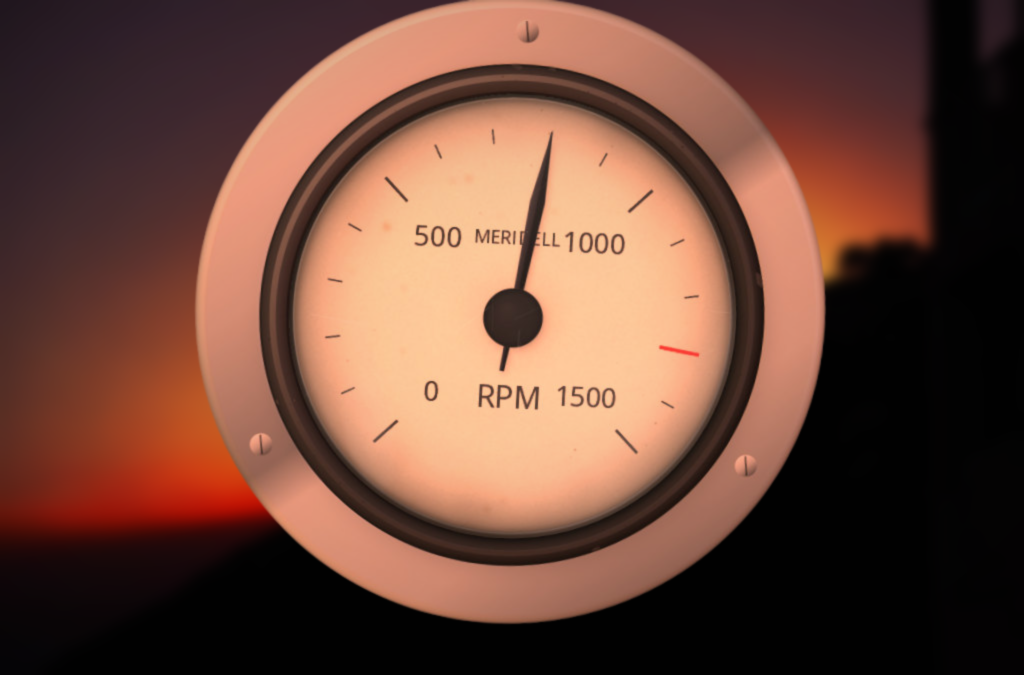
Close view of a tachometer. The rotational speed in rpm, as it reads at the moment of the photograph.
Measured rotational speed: 800 rpm
